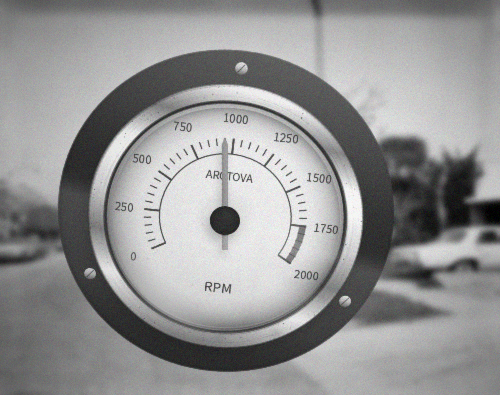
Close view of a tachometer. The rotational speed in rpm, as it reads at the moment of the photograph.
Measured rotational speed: 950 rpm
